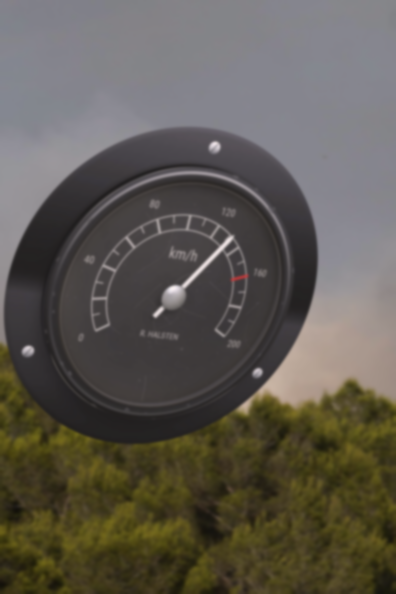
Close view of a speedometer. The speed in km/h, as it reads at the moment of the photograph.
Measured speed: 130 km/h
